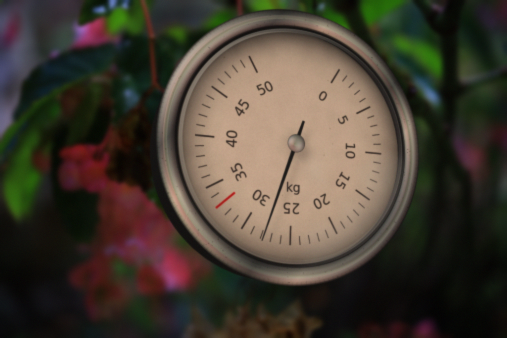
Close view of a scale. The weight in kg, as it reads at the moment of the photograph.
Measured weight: 28 kg
